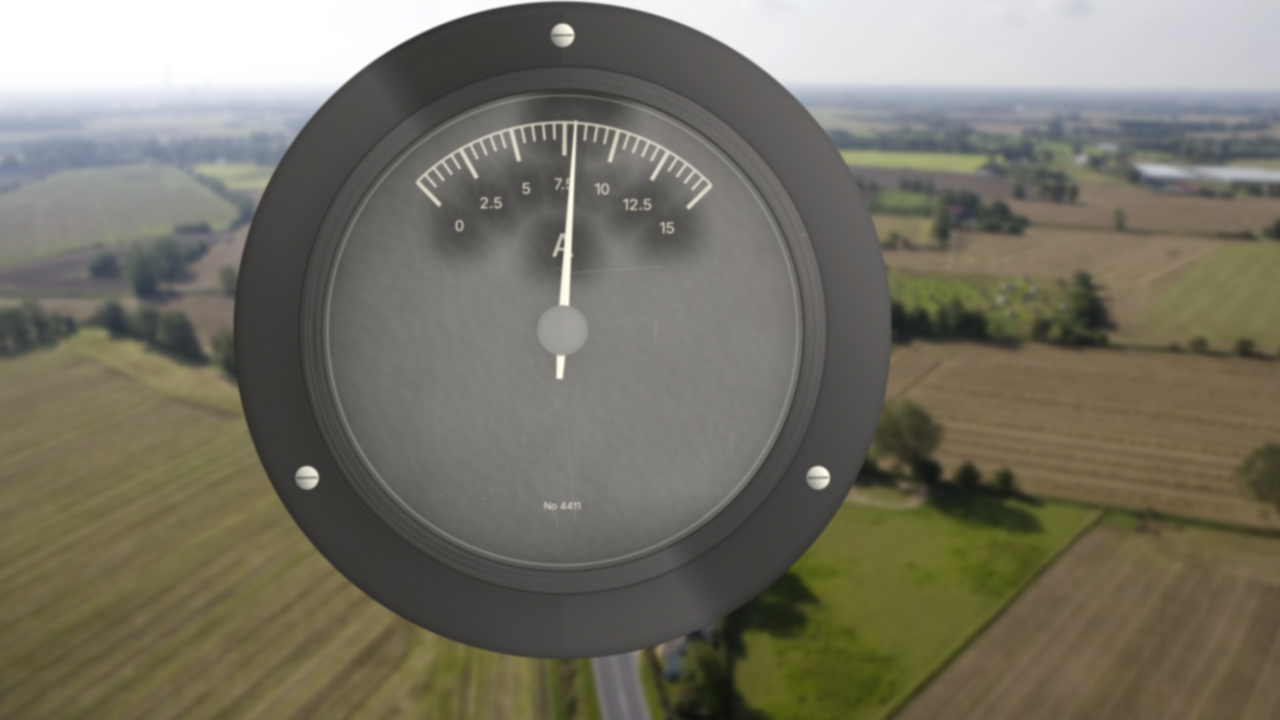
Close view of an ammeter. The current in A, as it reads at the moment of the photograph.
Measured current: 8 A
